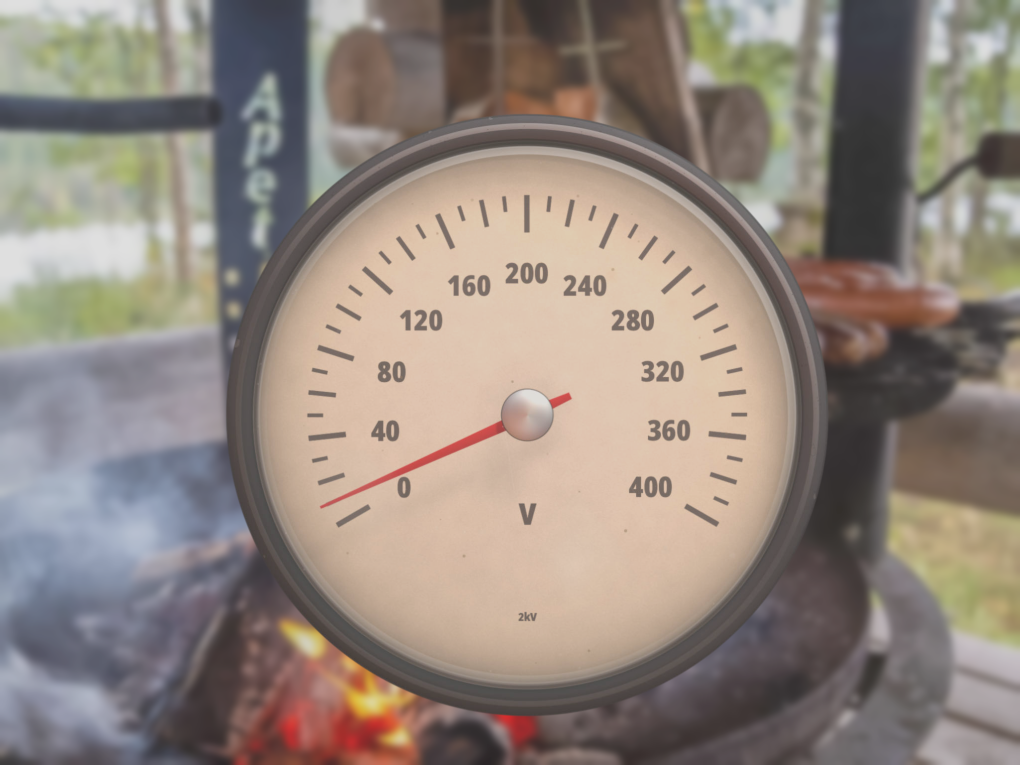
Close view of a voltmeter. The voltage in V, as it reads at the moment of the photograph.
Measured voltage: 10 V
